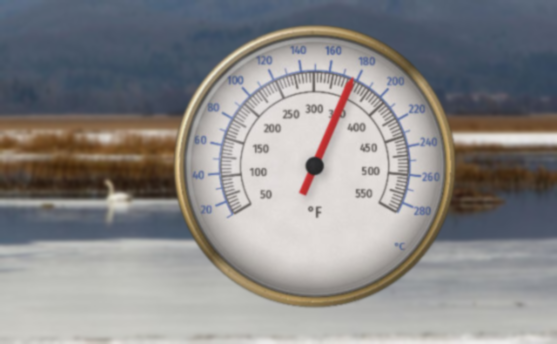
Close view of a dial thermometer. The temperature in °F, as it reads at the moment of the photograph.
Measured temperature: 350 °F
